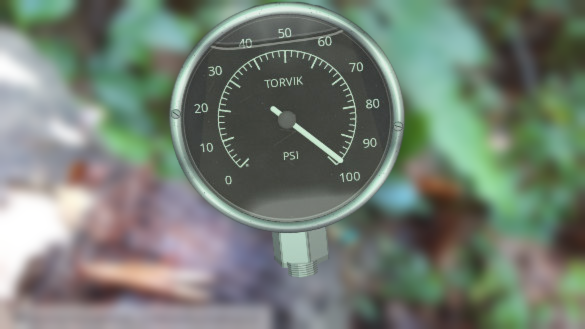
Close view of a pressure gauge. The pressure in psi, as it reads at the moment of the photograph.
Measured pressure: 98 psi
